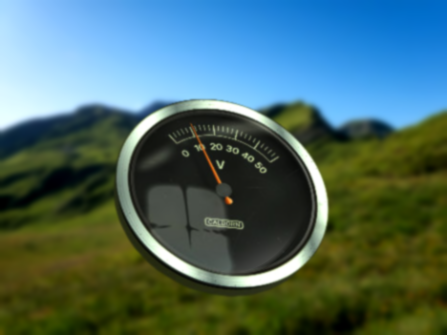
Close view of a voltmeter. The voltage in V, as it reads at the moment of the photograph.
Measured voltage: 10 V
